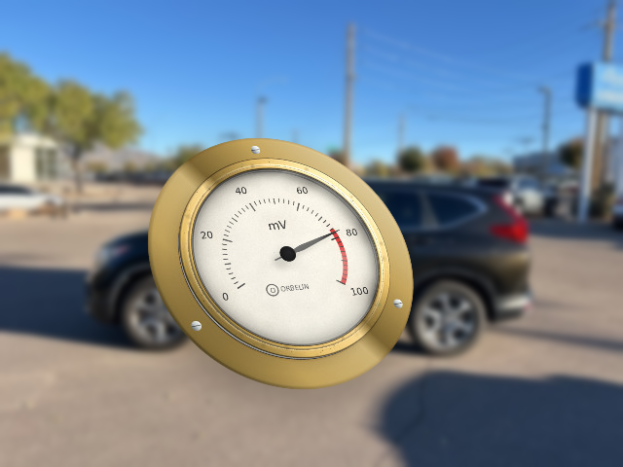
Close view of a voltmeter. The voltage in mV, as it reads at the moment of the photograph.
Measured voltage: 78 mV
